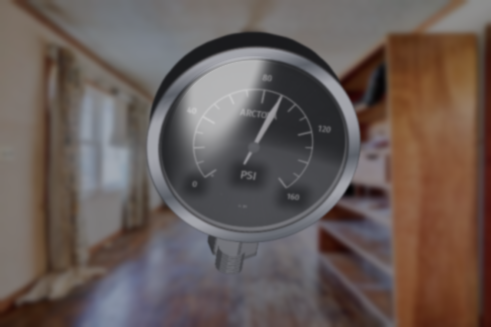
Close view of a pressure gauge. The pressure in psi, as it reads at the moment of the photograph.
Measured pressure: 90 psi
